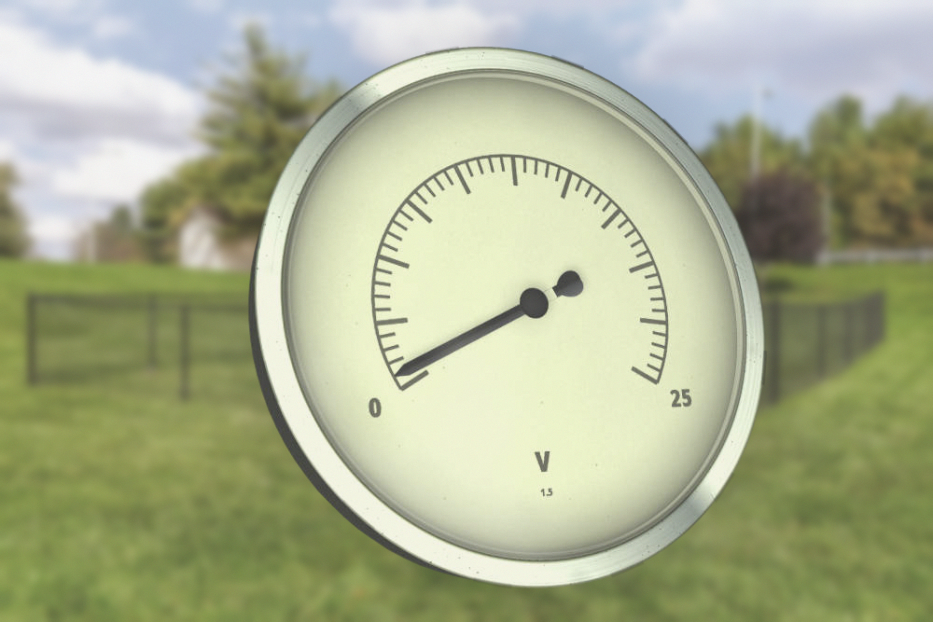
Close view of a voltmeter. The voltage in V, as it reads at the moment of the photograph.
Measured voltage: 0.5 V
